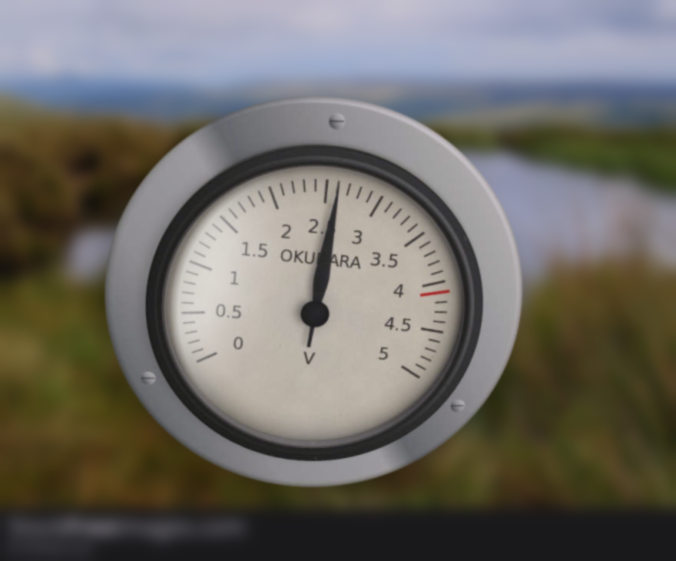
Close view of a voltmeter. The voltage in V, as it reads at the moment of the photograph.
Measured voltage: 2.6 V
